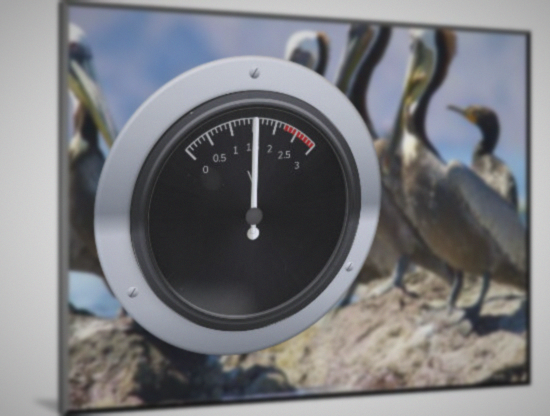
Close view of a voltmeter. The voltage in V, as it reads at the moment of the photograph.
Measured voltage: 1.5 V
